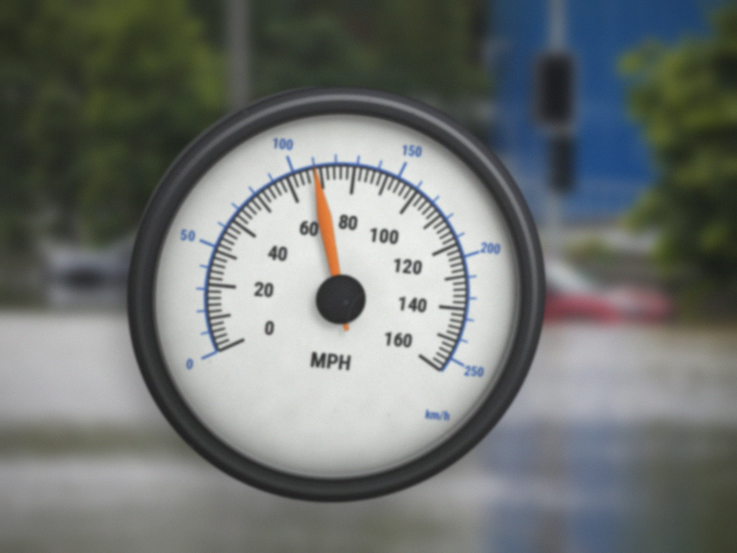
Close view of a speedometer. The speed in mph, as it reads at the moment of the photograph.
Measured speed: 68 mph
